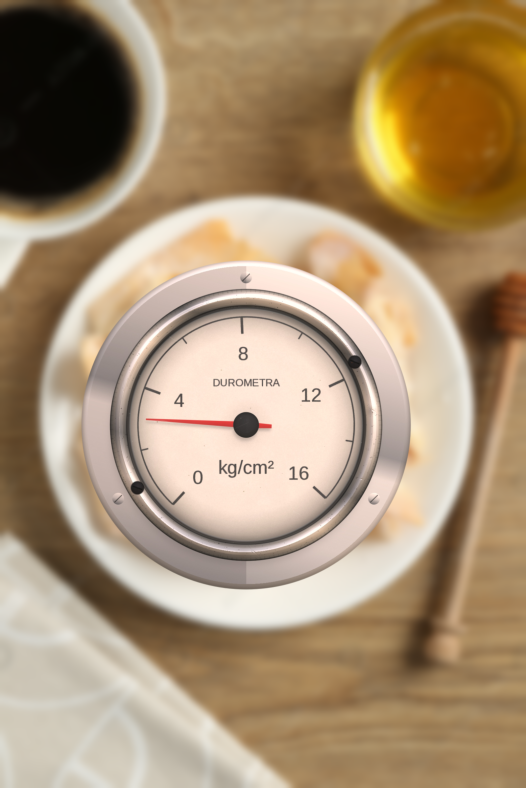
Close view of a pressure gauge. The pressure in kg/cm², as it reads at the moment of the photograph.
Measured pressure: 3 kg/cm²
